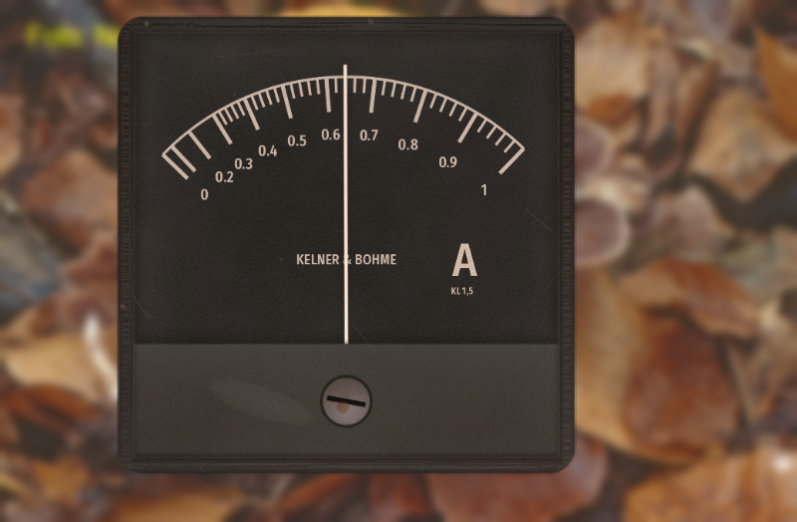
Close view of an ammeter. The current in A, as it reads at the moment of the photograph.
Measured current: 0.64 A
